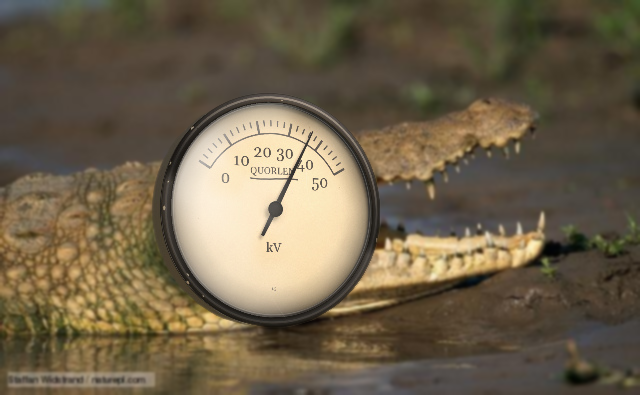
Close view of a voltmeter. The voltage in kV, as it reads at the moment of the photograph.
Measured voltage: 36 kV
